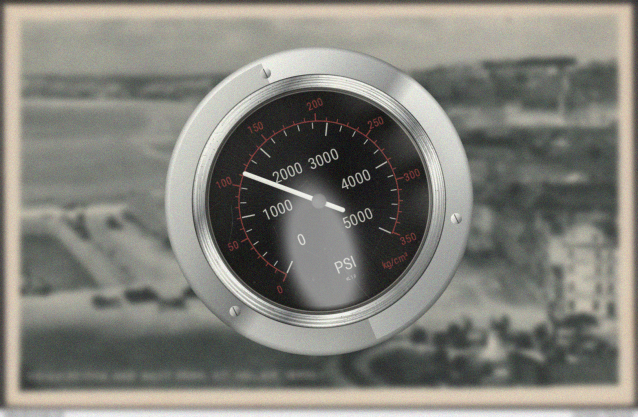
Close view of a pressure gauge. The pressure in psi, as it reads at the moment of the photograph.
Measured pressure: 1600 psi
